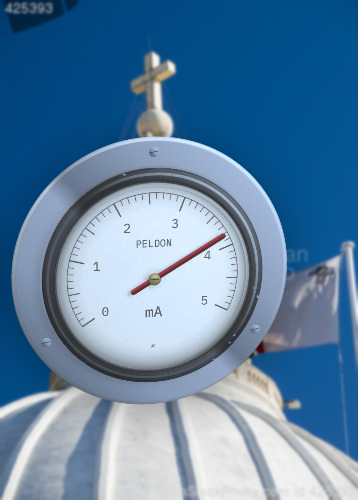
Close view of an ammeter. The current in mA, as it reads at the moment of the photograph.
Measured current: 3.8 mA
